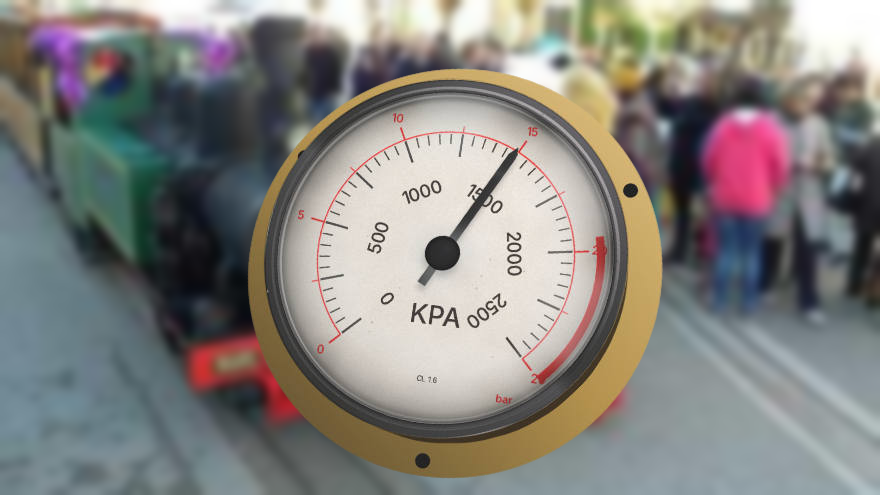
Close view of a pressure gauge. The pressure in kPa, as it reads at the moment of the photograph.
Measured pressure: 1500 kPa
